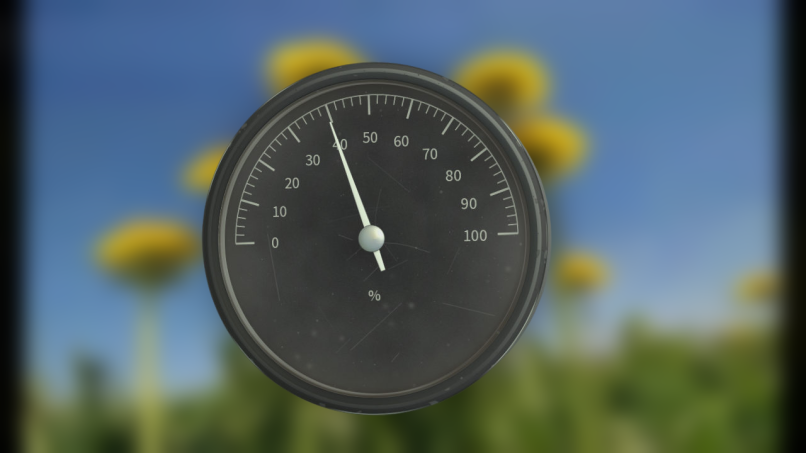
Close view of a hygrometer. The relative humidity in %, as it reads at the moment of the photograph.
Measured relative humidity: 40 %
